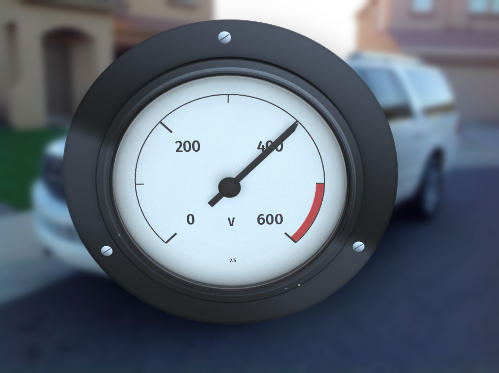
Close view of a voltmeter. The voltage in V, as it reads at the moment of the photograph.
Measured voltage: 400 V
